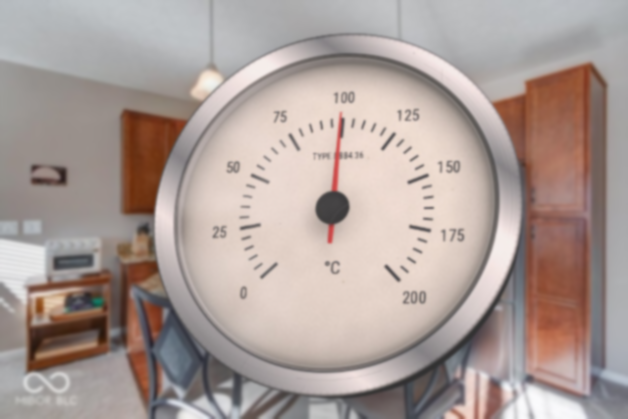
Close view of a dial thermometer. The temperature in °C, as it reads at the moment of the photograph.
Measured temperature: 100 °C
